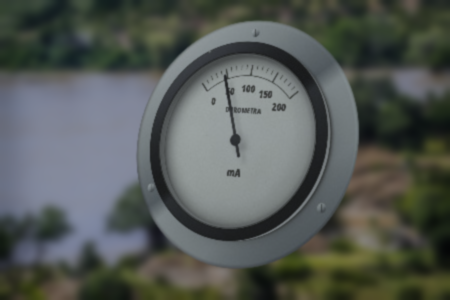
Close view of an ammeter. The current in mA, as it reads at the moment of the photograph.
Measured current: 50 mA
